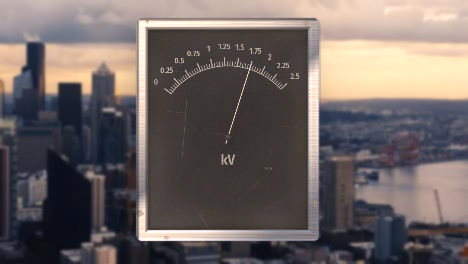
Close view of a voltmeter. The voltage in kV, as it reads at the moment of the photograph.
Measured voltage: 1.75 kV
